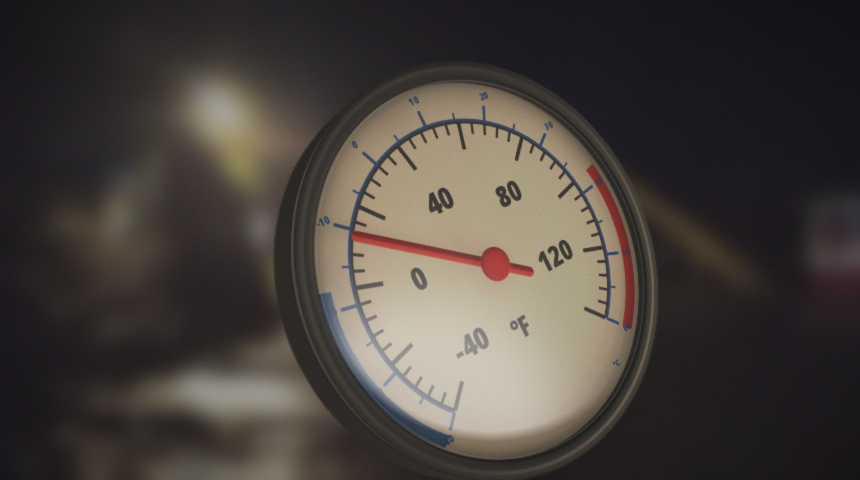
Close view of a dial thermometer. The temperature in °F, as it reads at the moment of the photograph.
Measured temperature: 12 °F
